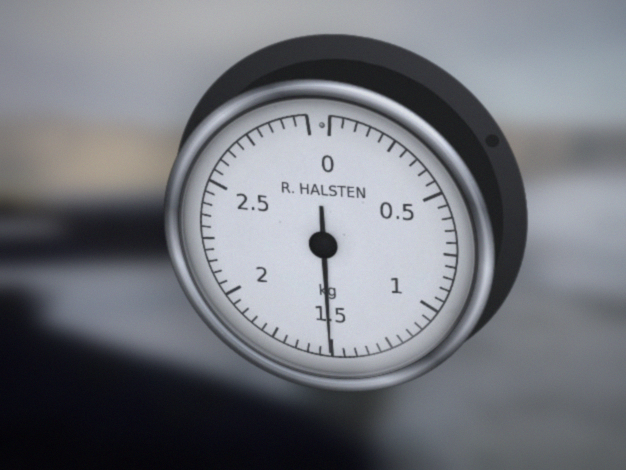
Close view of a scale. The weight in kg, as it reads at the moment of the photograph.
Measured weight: 1.5 kg
